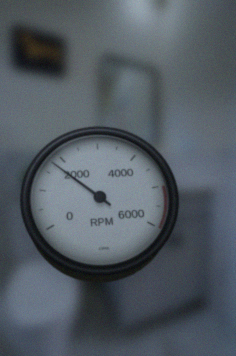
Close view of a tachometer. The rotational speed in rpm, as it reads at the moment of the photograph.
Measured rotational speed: 1750 rpm
